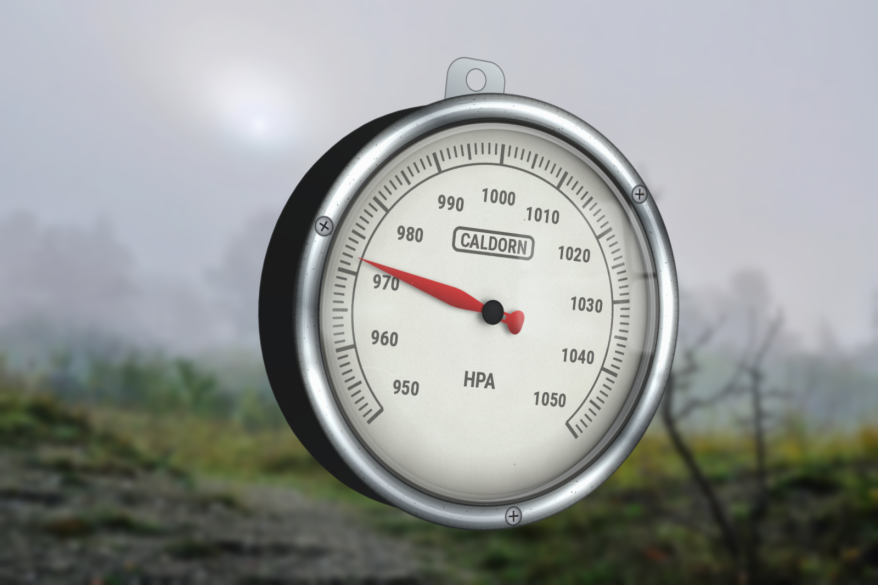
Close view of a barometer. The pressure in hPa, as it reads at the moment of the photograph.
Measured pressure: 972 hPa
